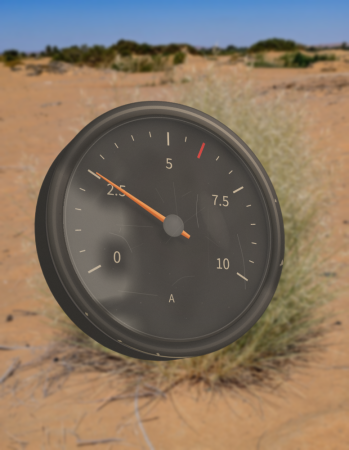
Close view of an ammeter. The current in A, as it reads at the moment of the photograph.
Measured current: 2.5 A
